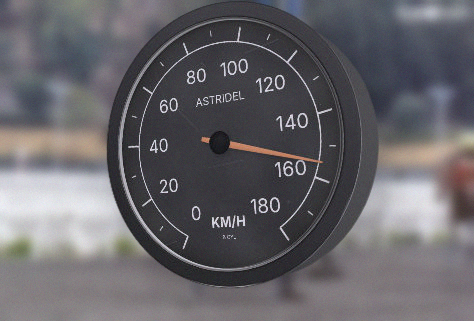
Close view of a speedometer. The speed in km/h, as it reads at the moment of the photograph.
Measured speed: 155 km/h
